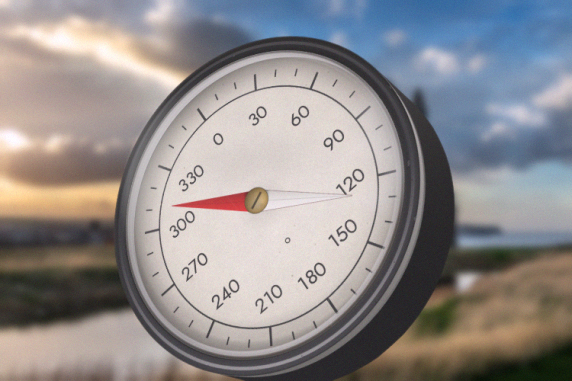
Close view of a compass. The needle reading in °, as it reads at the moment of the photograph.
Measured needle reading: 310 °
